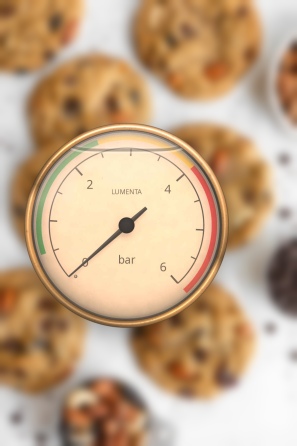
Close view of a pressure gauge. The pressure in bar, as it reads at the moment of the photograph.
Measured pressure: 0 bar
